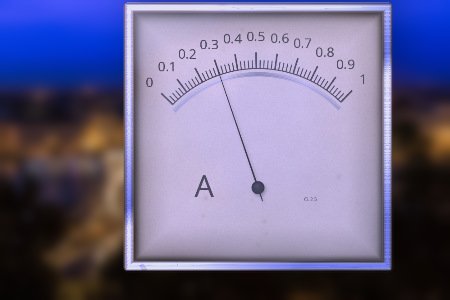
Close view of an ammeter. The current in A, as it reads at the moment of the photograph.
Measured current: 0.3 A
